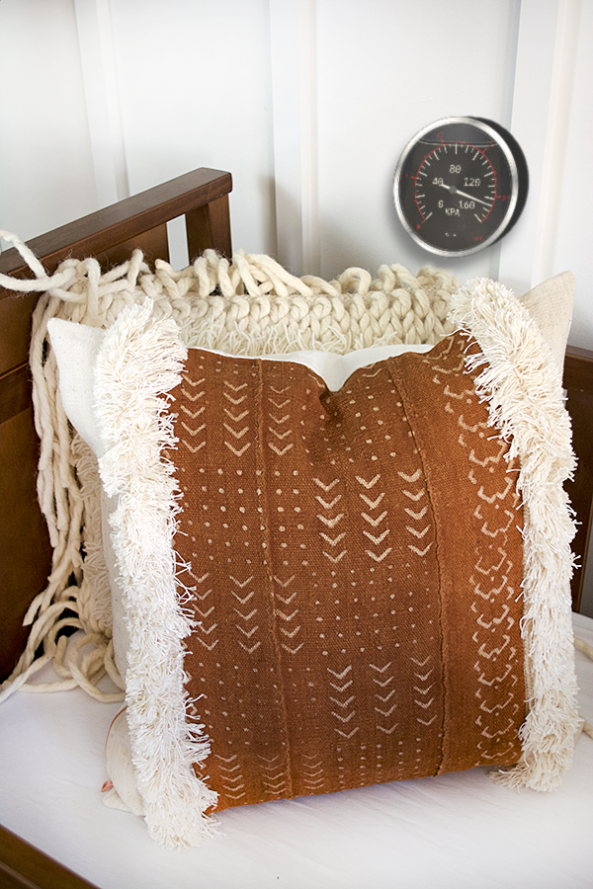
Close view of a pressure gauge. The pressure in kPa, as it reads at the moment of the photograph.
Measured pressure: 145 kPa
